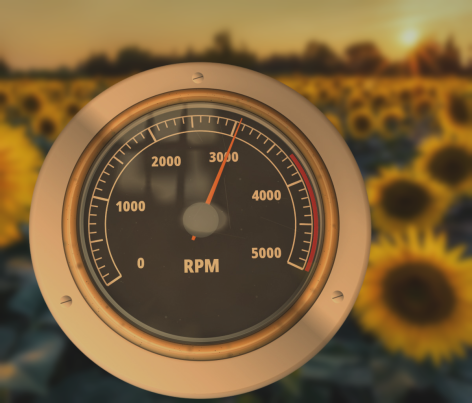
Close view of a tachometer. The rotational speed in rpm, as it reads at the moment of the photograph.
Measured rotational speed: 3050 rpm
